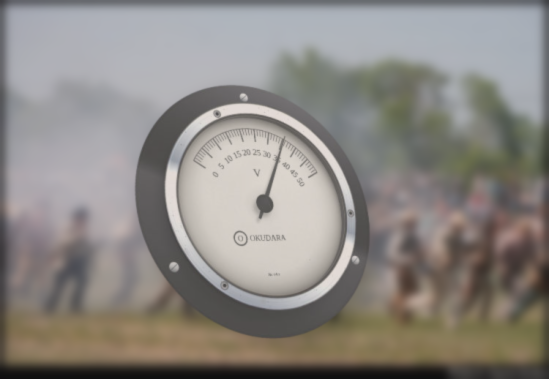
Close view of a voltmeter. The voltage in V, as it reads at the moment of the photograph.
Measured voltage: 35 V
